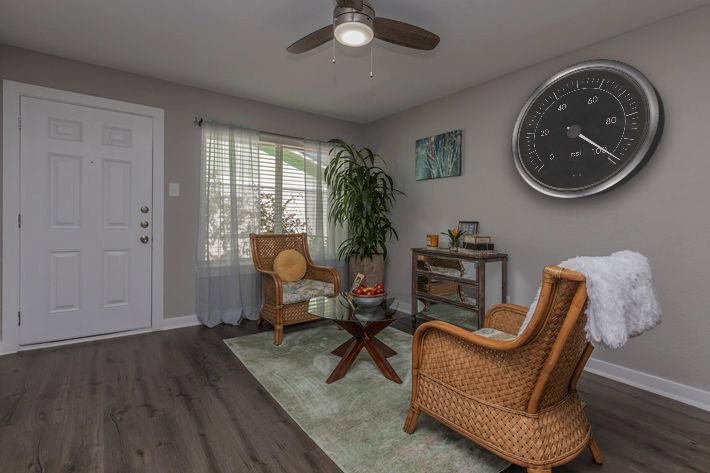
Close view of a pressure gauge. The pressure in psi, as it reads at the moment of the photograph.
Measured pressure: 98 psi
